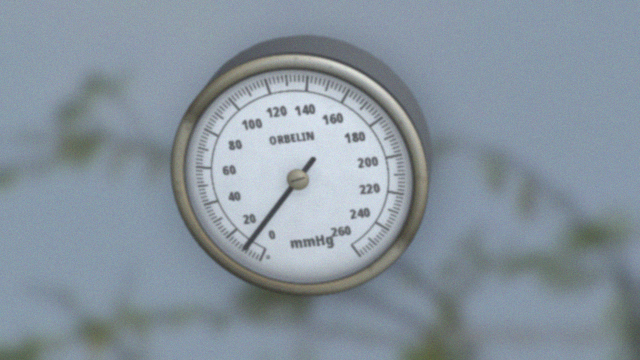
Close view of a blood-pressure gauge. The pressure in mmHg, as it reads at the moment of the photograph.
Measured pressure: 10 mmHg
